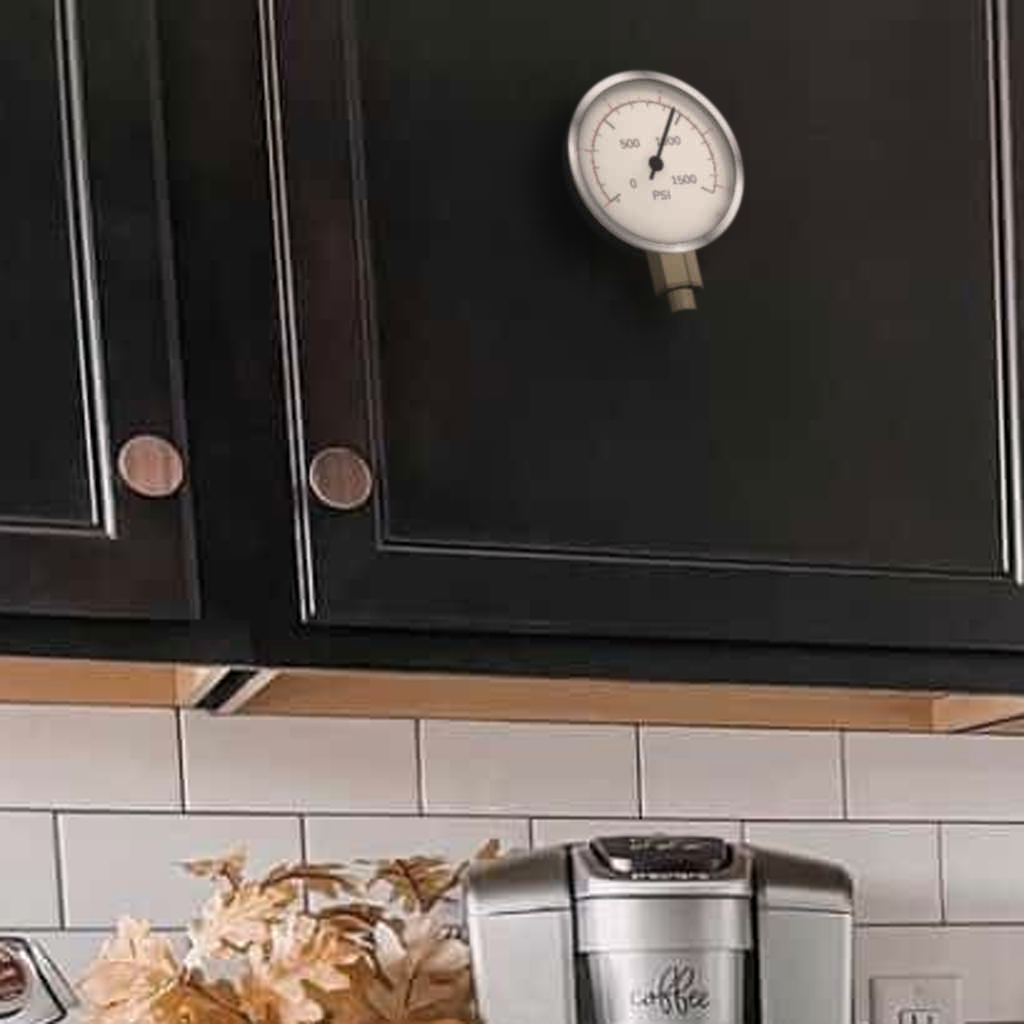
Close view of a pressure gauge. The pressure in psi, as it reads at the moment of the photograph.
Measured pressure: 950 psi
